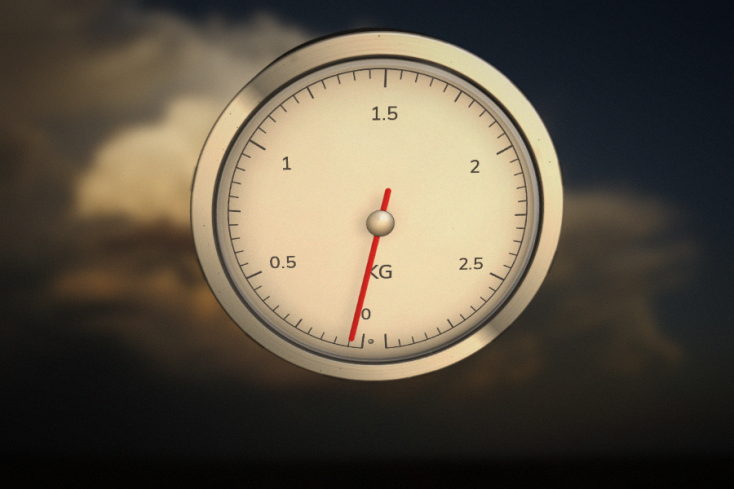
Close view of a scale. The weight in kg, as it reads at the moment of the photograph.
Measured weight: 0.05 kg
